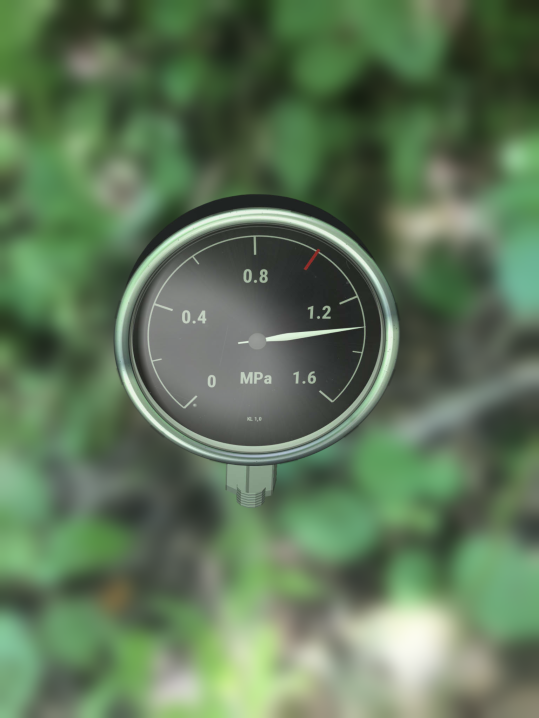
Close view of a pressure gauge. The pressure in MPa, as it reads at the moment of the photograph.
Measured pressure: 1.3 MPa
